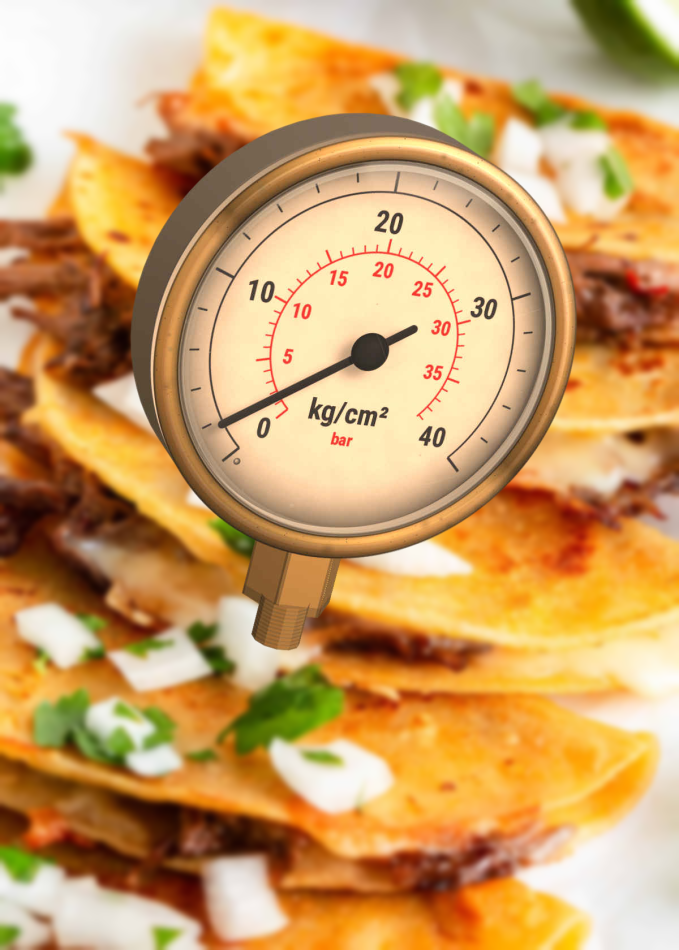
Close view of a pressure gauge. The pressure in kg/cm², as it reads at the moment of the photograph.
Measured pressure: 2 kg/cm²
